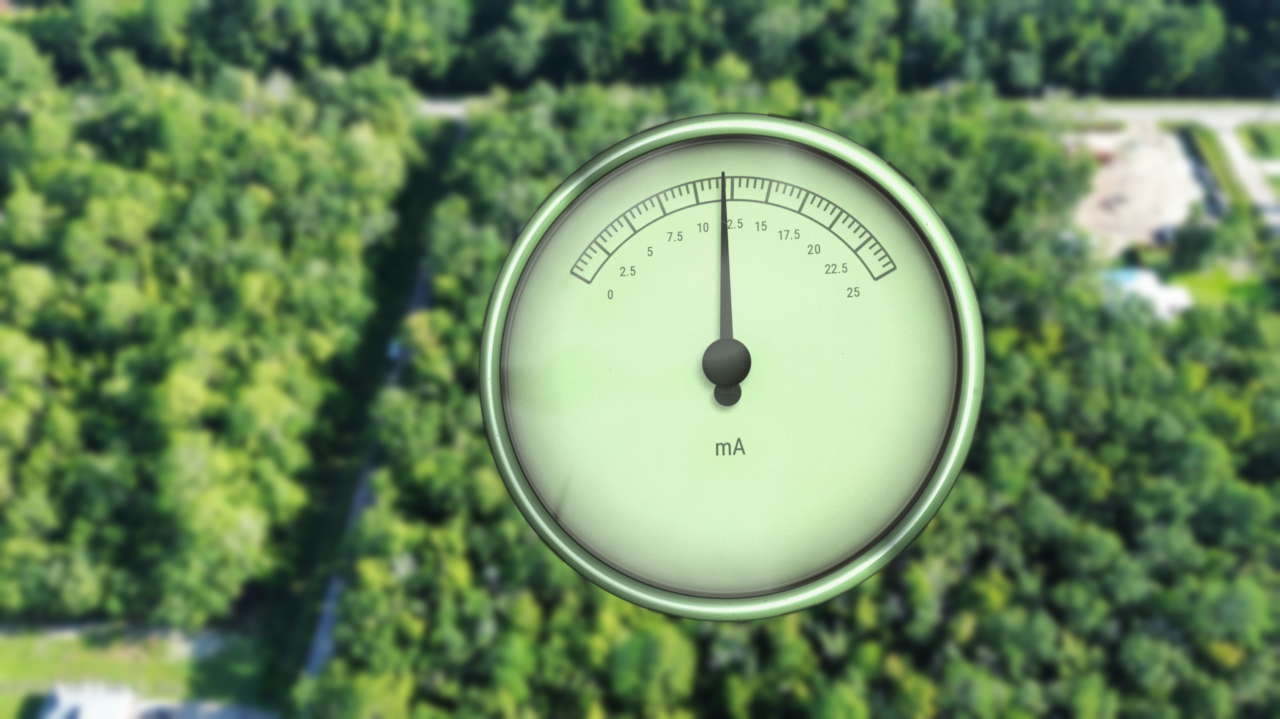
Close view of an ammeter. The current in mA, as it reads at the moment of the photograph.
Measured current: 12 mA
